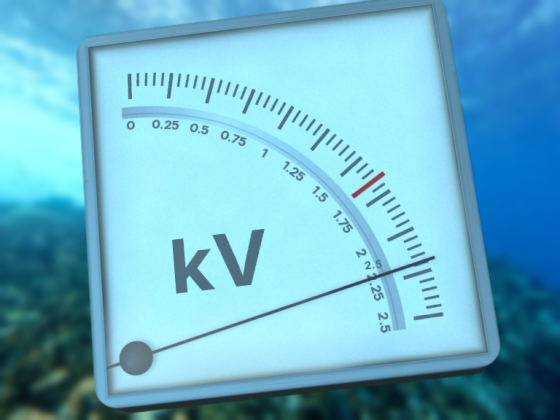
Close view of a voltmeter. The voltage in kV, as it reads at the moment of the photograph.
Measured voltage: 2.2 kV
